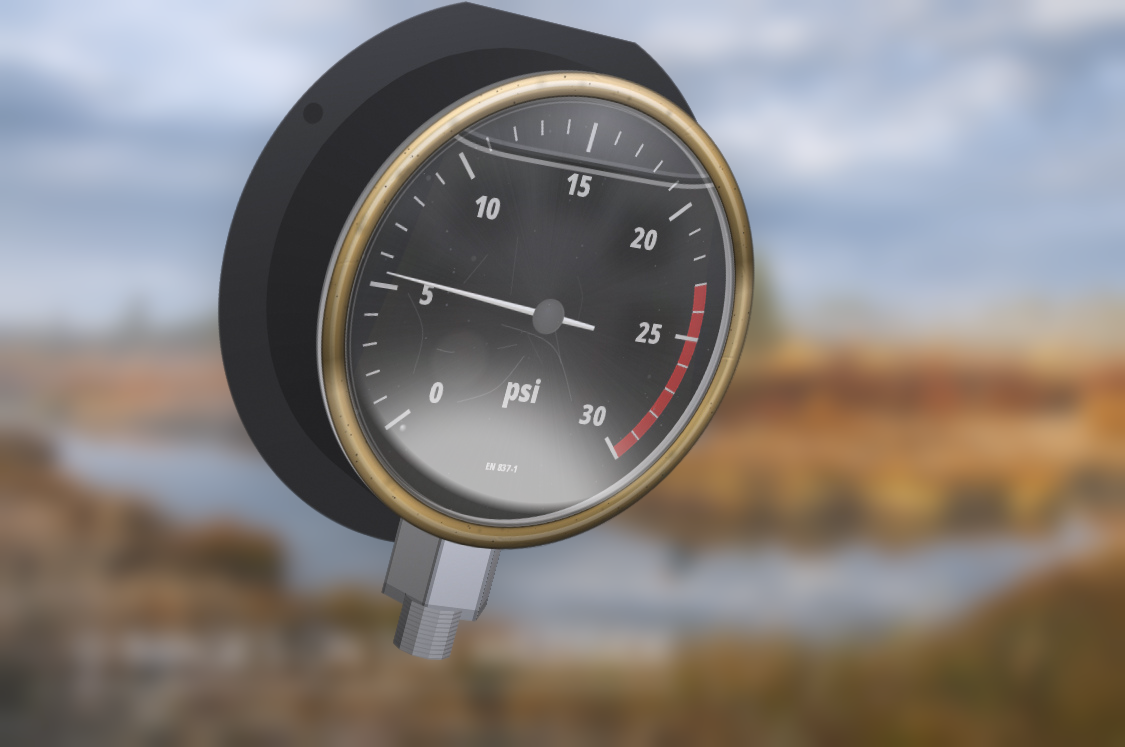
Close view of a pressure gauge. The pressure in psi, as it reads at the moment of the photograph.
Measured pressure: 5.5 psi
